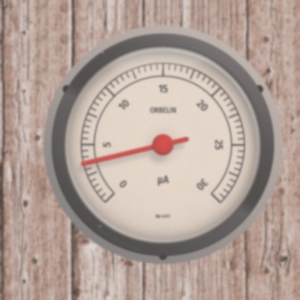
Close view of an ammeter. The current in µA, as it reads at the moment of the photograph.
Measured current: 3.5 µA
